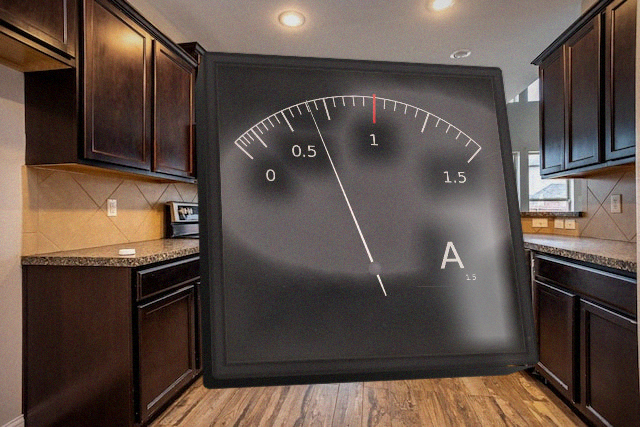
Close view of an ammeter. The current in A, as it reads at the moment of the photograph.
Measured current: 0.65 A
